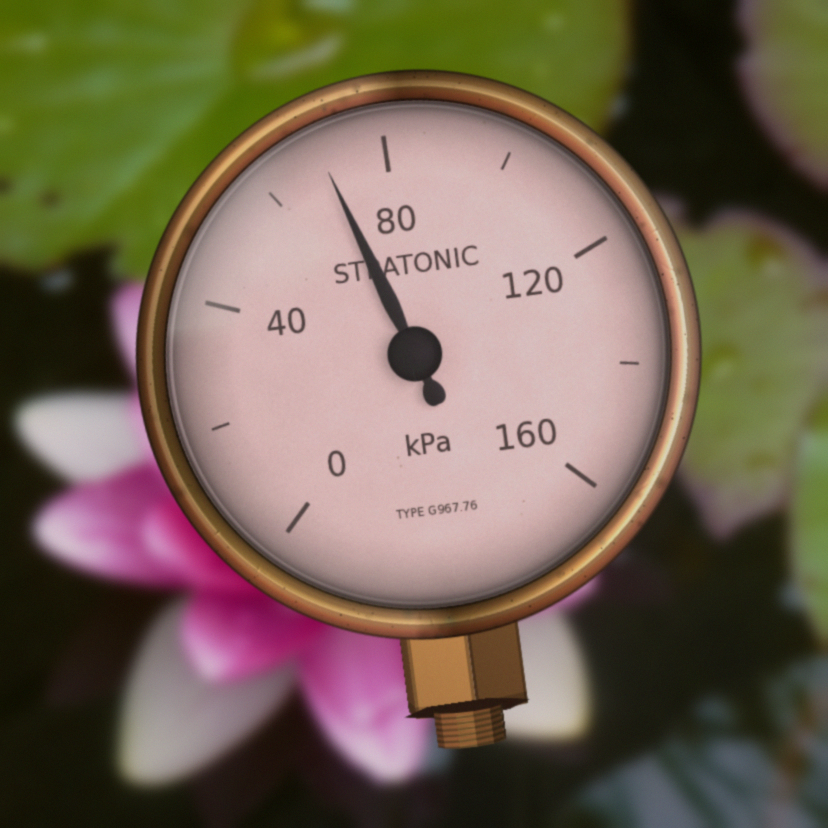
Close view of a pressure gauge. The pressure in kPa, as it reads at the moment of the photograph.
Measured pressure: 70 kPa
